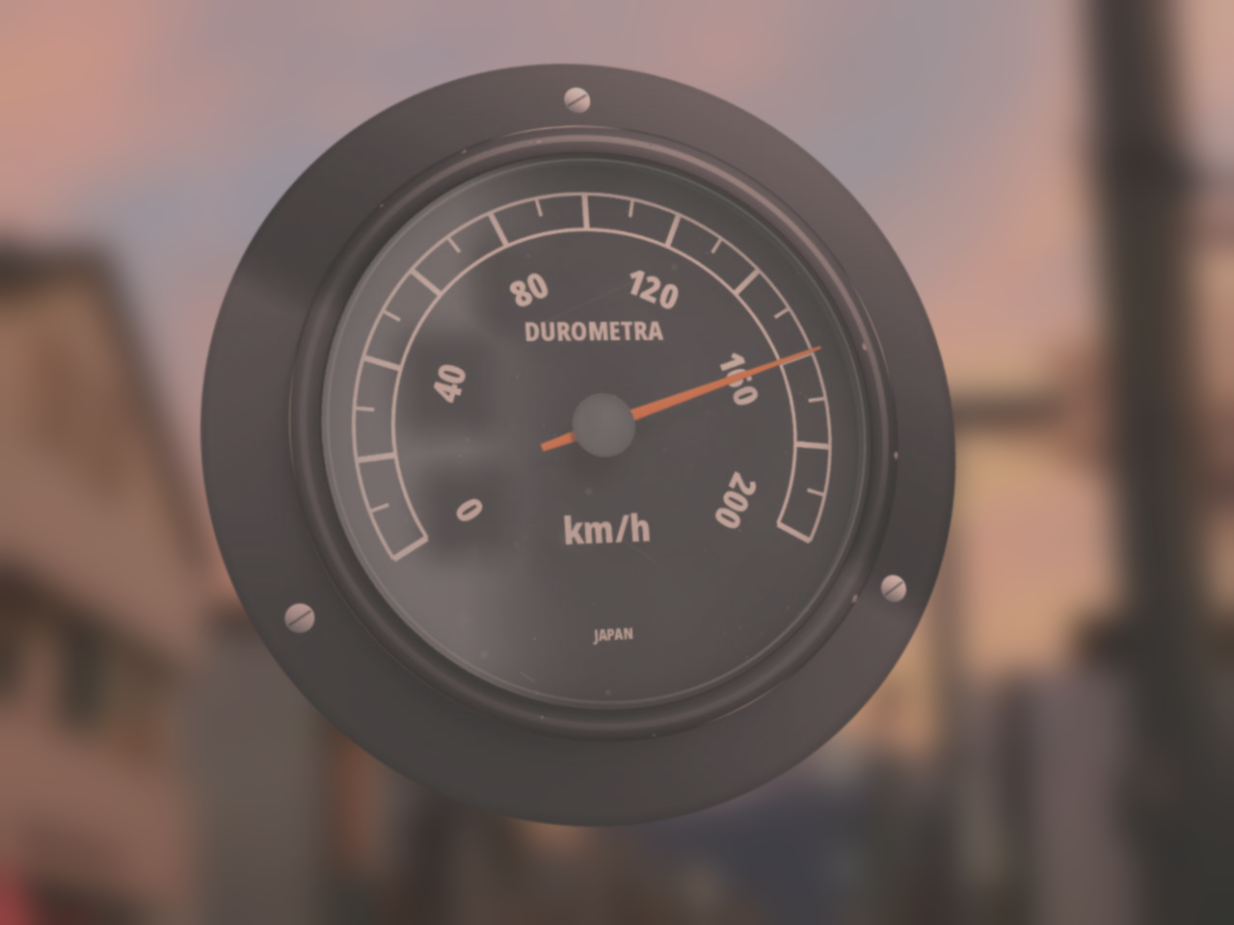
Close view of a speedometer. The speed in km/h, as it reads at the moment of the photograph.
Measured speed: 160 km/h
